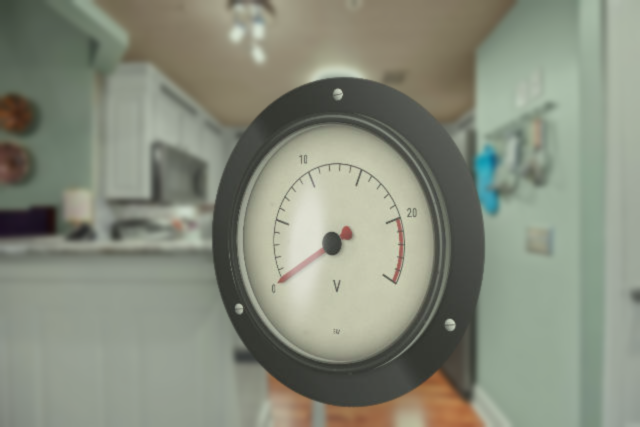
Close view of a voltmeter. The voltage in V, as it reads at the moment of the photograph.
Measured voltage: 0 V
